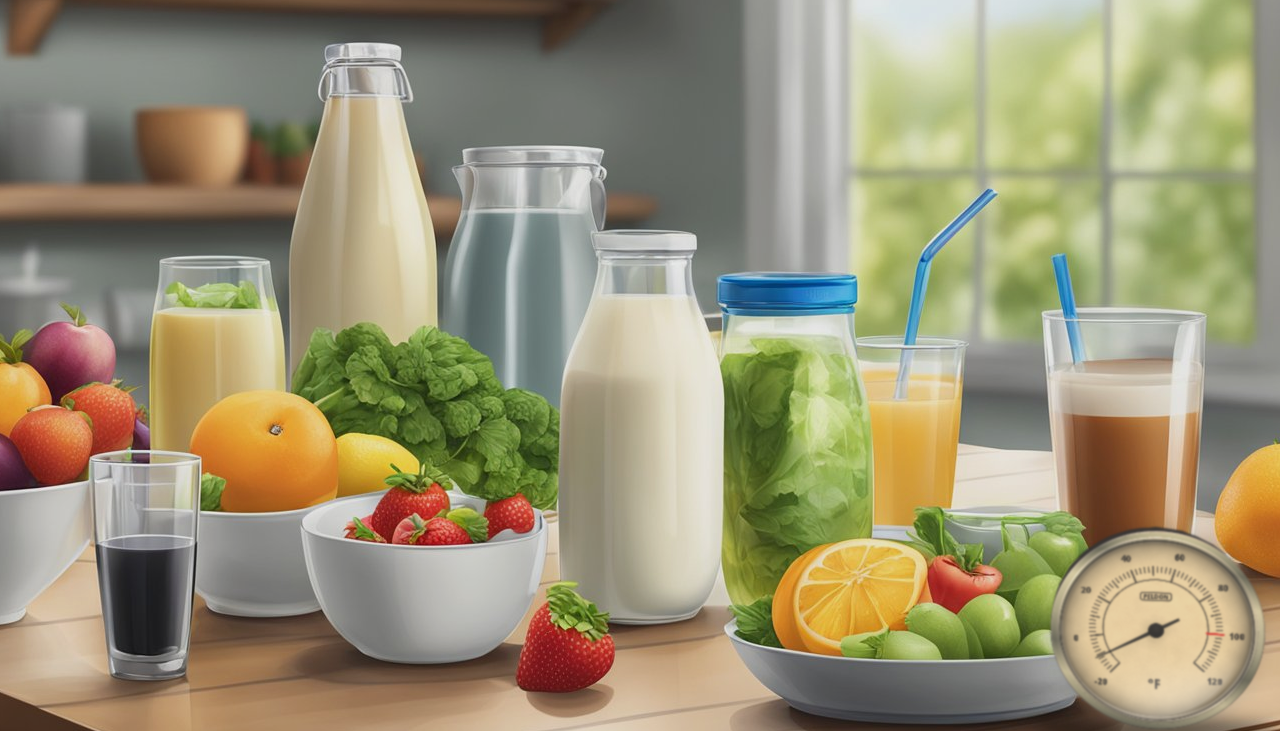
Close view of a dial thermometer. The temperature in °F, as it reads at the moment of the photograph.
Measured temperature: -10 °F
